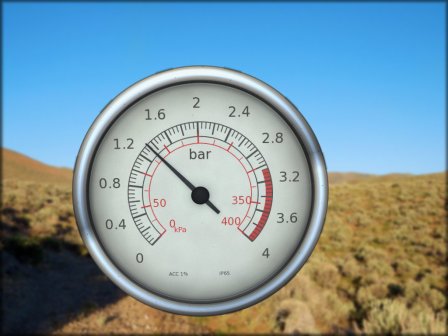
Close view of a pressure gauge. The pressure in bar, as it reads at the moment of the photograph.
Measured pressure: 1.35 bar
